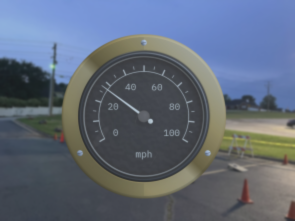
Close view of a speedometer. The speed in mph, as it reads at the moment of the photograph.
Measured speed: 27.5 mph
